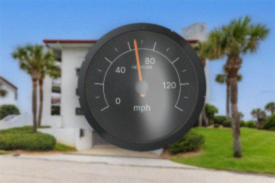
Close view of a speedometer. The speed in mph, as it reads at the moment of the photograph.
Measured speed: 65 mph
